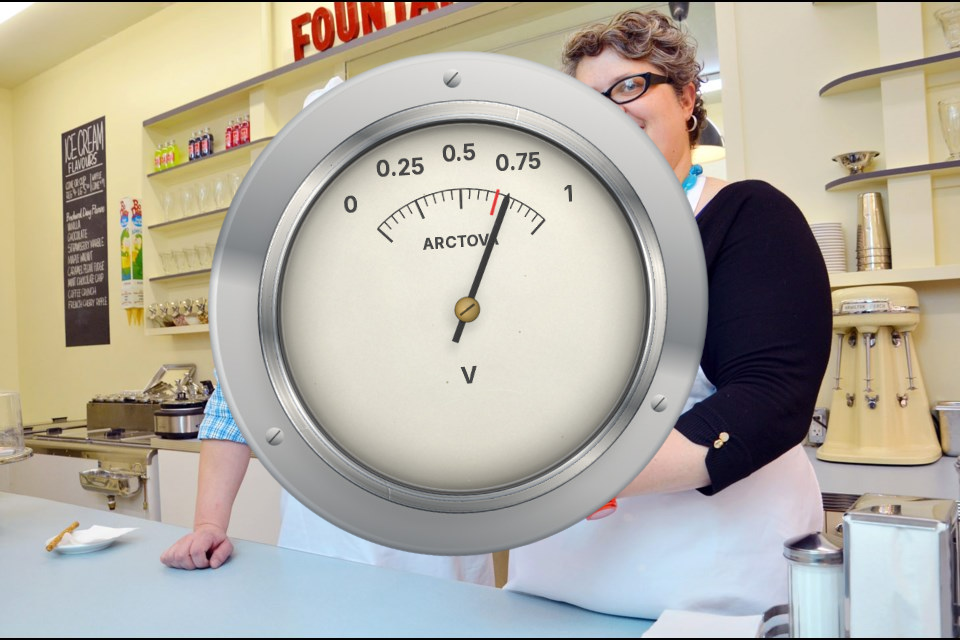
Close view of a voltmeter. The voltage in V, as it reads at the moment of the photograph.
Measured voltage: 0.75 V
